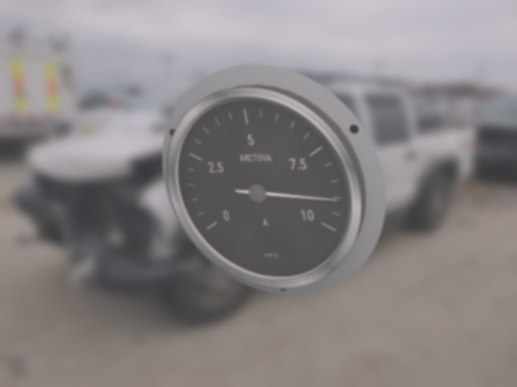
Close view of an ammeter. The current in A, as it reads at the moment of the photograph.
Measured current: 9 A
